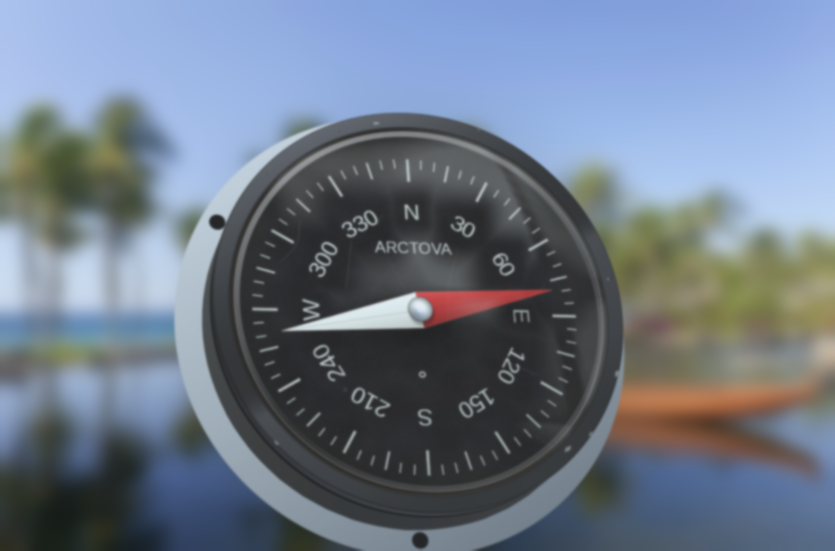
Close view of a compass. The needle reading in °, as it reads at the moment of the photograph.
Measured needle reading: 80 °
